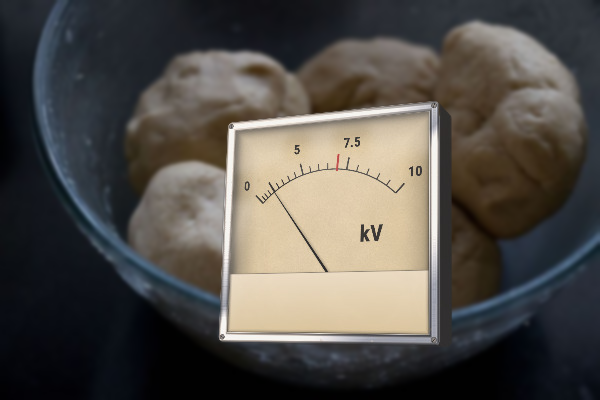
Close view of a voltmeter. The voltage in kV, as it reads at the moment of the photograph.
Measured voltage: 2.5 kV
